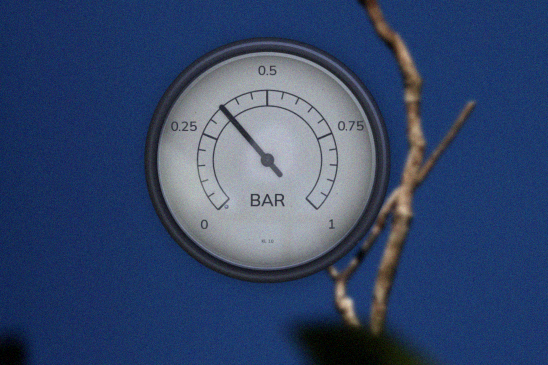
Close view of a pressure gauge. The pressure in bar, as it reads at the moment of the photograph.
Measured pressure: 0.35 bar
